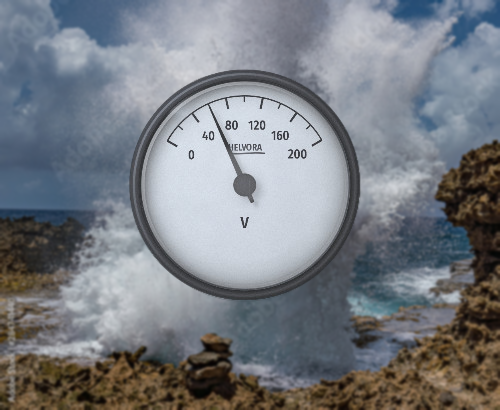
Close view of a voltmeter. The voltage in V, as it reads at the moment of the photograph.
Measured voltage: 60 V
